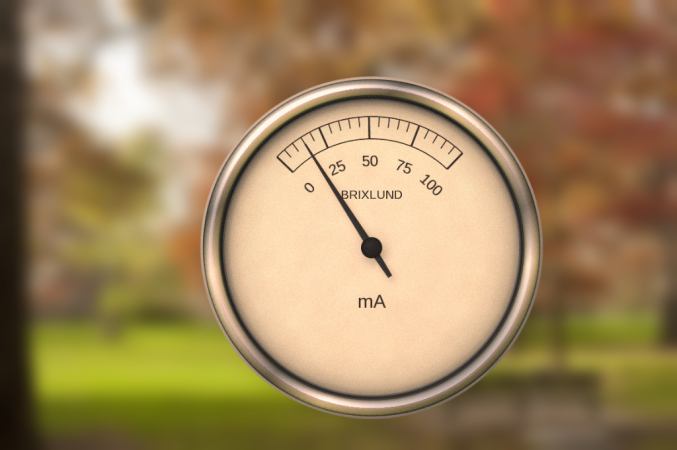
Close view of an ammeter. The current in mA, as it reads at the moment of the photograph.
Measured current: 15 mA
